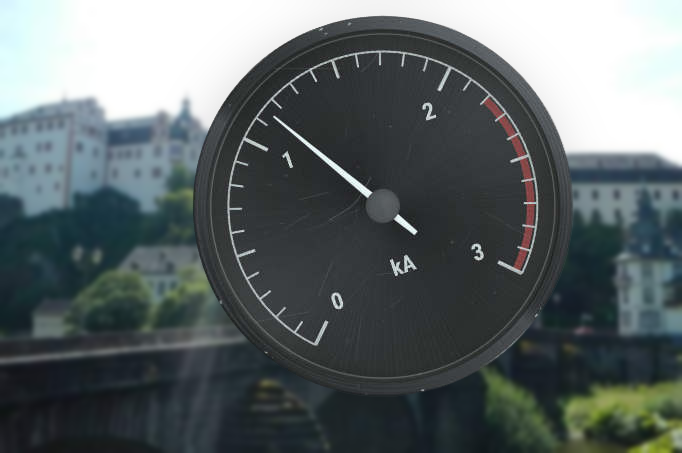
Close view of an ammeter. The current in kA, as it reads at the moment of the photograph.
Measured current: 1.15 kA
